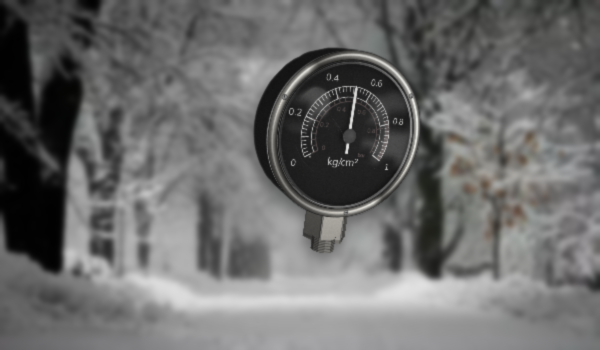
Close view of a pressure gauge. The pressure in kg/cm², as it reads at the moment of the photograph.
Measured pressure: 0.5 kg/cm²
